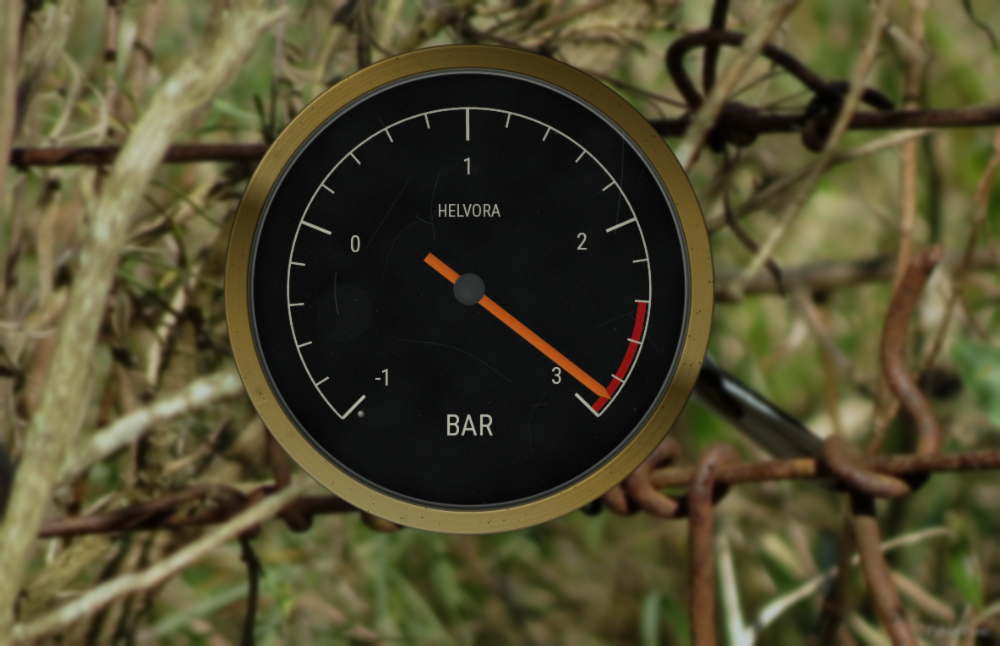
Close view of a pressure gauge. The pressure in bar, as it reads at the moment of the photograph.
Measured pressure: 2.9 bar
